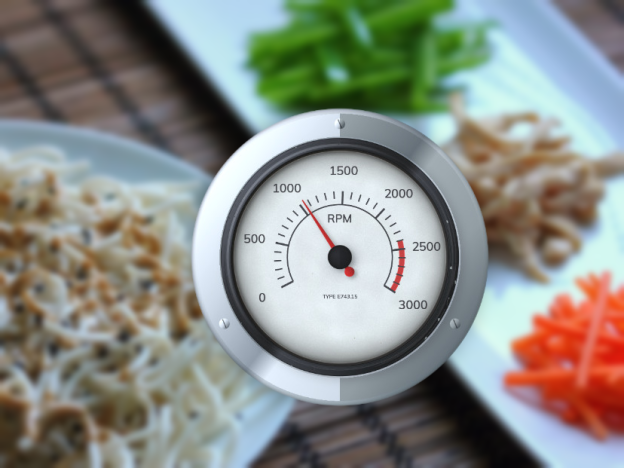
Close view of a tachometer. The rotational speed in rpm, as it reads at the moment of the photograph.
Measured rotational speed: 1050 rpm
